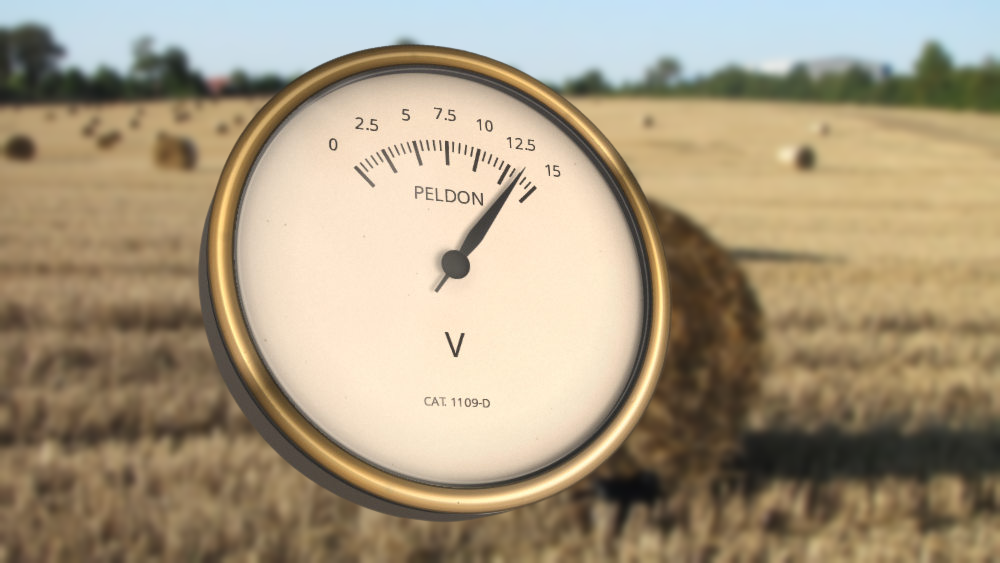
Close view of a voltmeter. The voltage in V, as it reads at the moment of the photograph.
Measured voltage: 13.5 V
